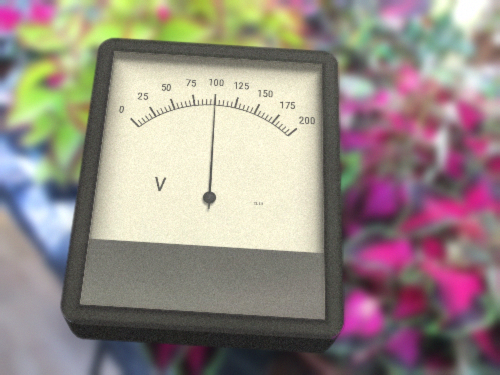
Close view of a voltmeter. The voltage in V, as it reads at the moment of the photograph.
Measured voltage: 100 V
